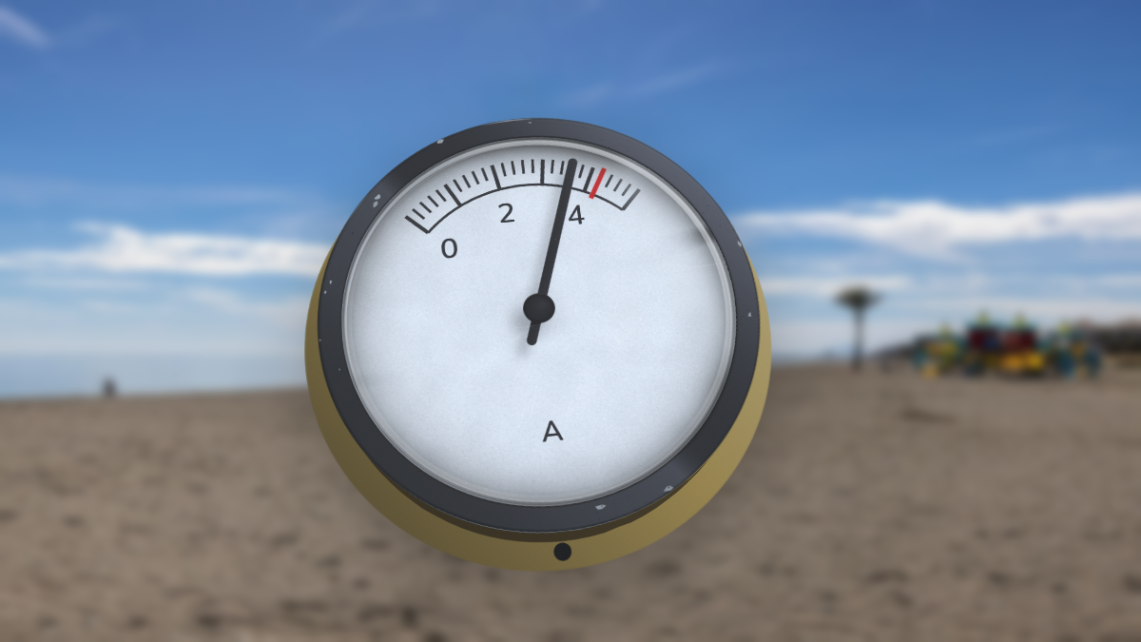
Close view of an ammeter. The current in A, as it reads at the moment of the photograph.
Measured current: 3.6 A
